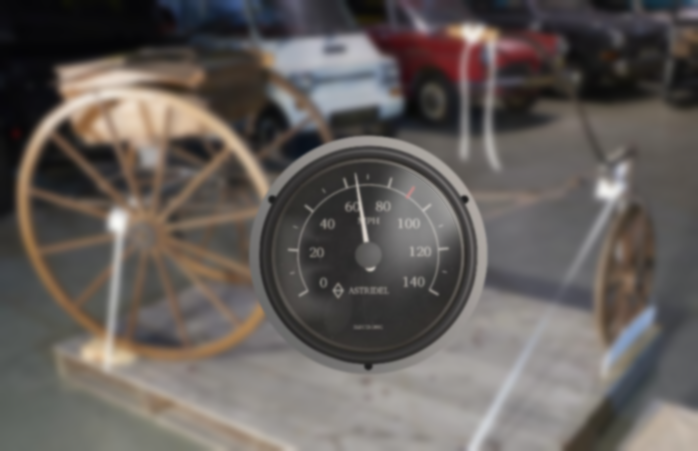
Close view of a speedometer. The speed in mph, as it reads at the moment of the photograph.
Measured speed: 65 mph
